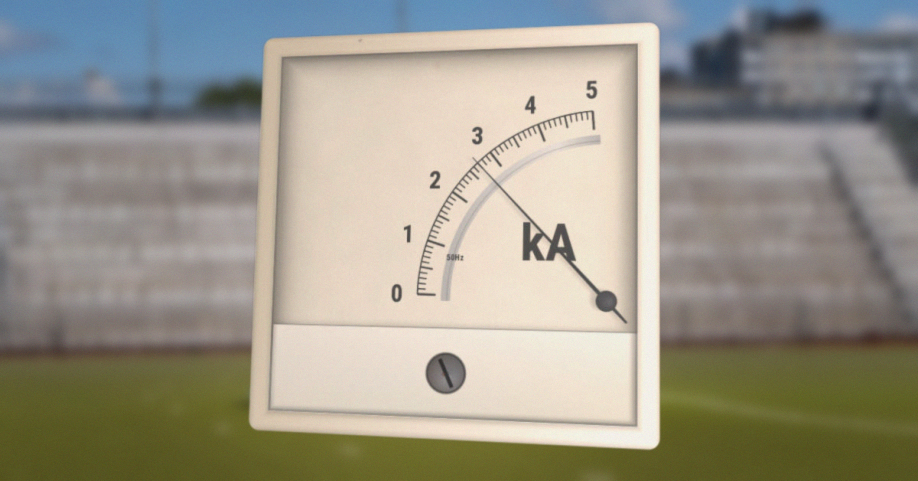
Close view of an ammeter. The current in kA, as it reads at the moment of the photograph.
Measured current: 2.7 kA
